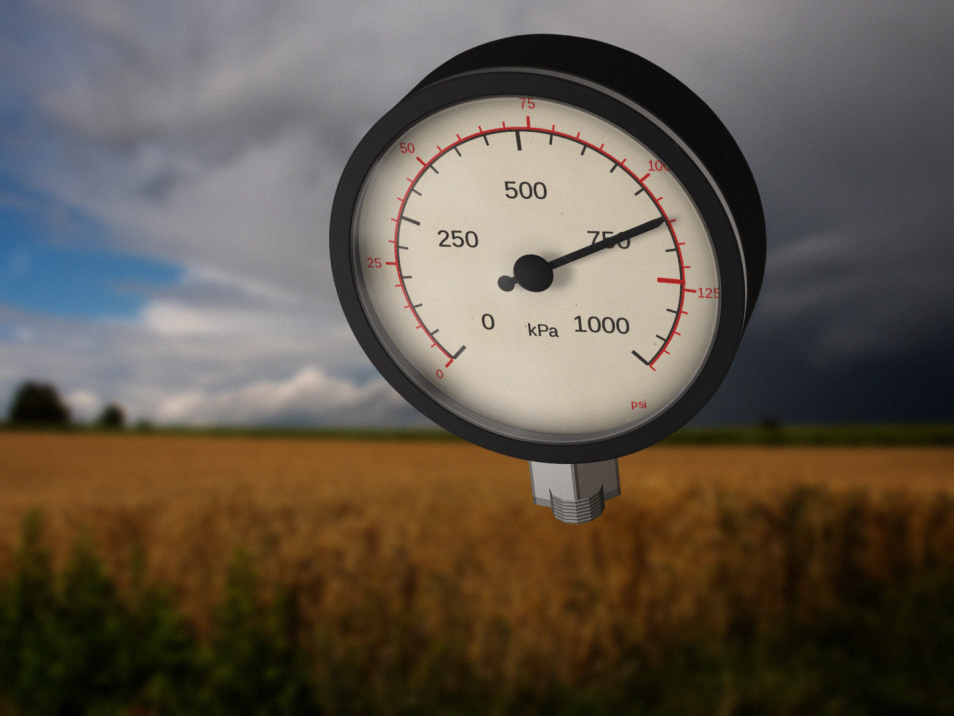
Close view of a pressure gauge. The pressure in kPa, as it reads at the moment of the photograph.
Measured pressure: 750 kPa
